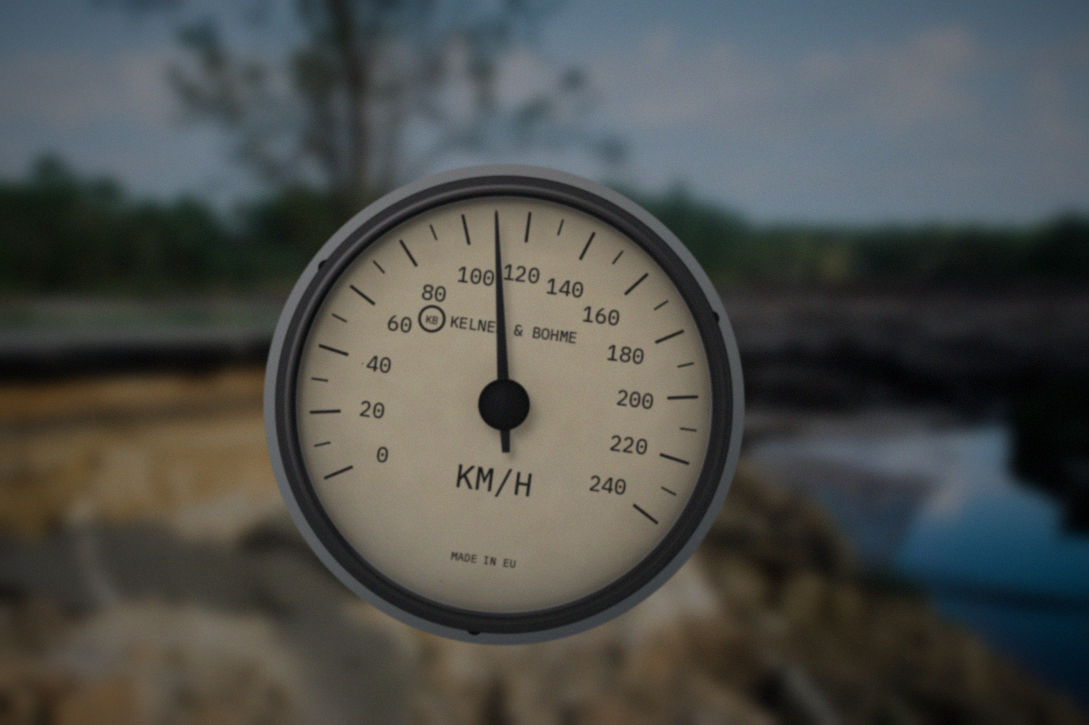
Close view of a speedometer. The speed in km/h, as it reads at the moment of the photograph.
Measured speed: 110 km/h
